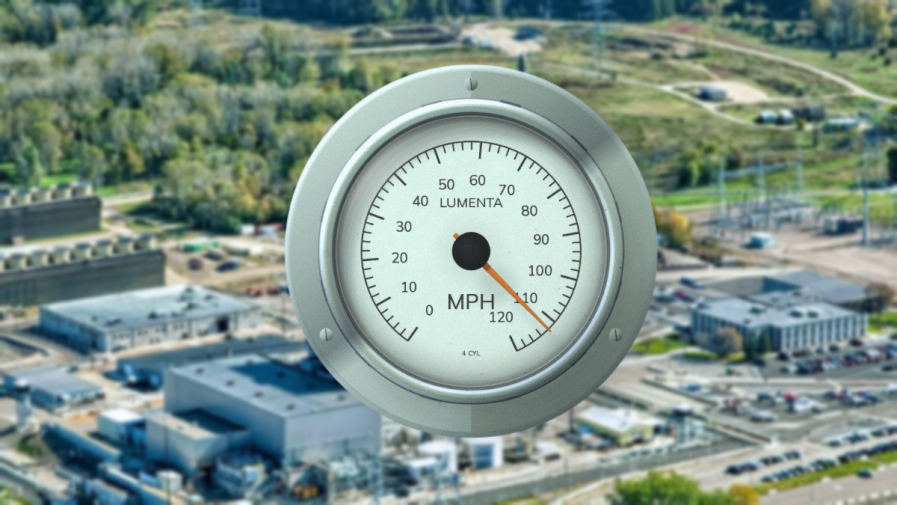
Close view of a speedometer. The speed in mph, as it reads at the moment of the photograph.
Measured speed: 112 mph
